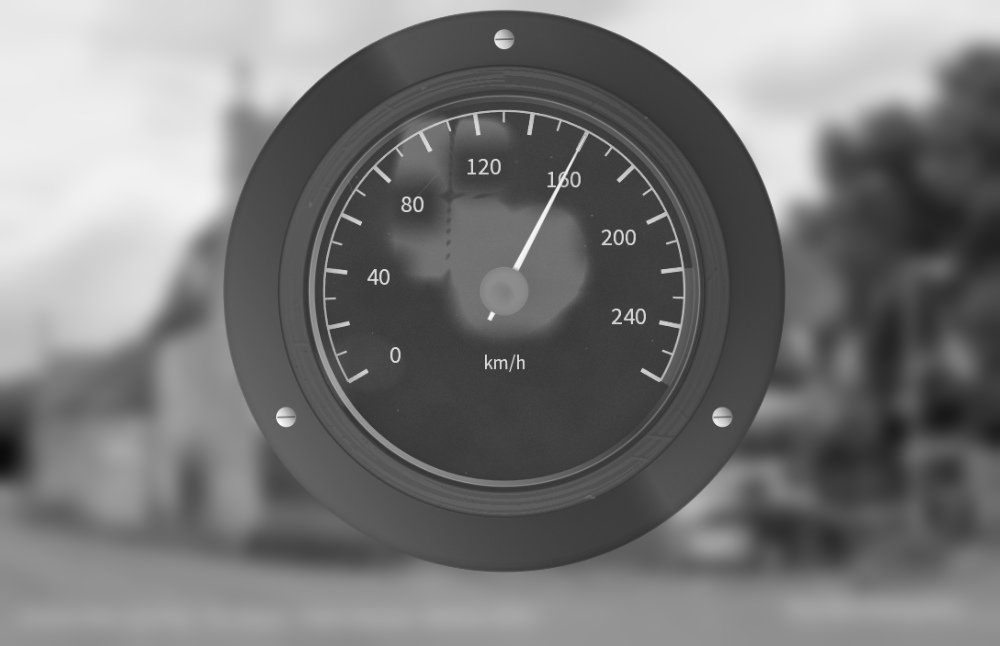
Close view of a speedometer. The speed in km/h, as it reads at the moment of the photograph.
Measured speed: 160 km/h
